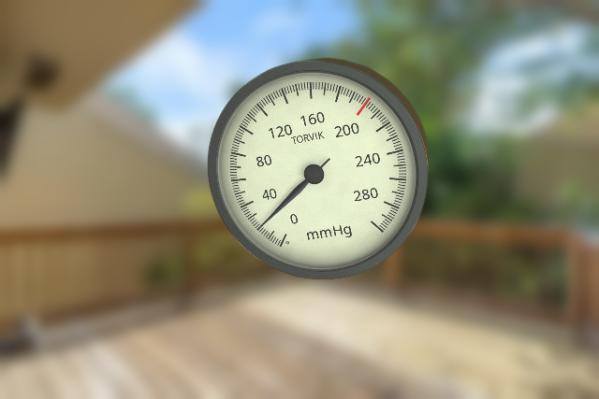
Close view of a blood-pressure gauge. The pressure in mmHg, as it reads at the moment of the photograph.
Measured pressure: 20 mmHg
